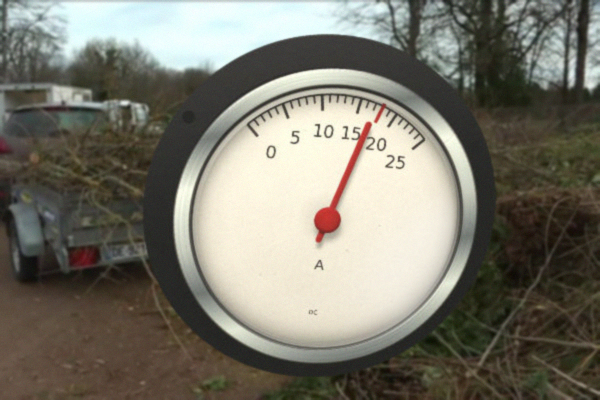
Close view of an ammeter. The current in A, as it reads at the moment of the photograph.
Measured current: 17 A
